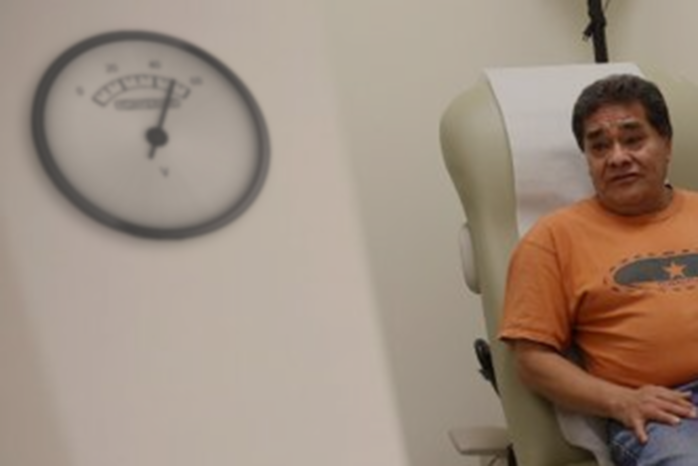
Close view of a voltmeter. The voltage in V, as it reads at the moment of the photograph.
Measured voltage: 50 V
